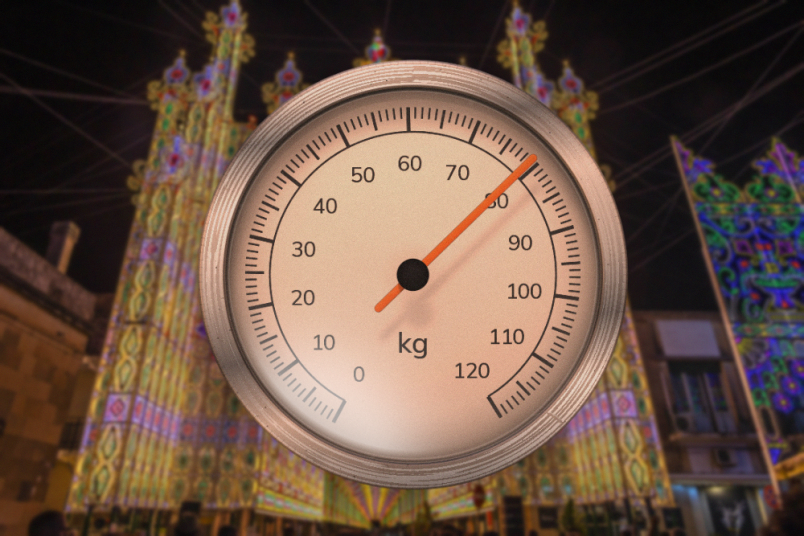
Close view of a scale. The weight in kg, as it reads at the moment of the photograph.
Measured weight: 79 kg
